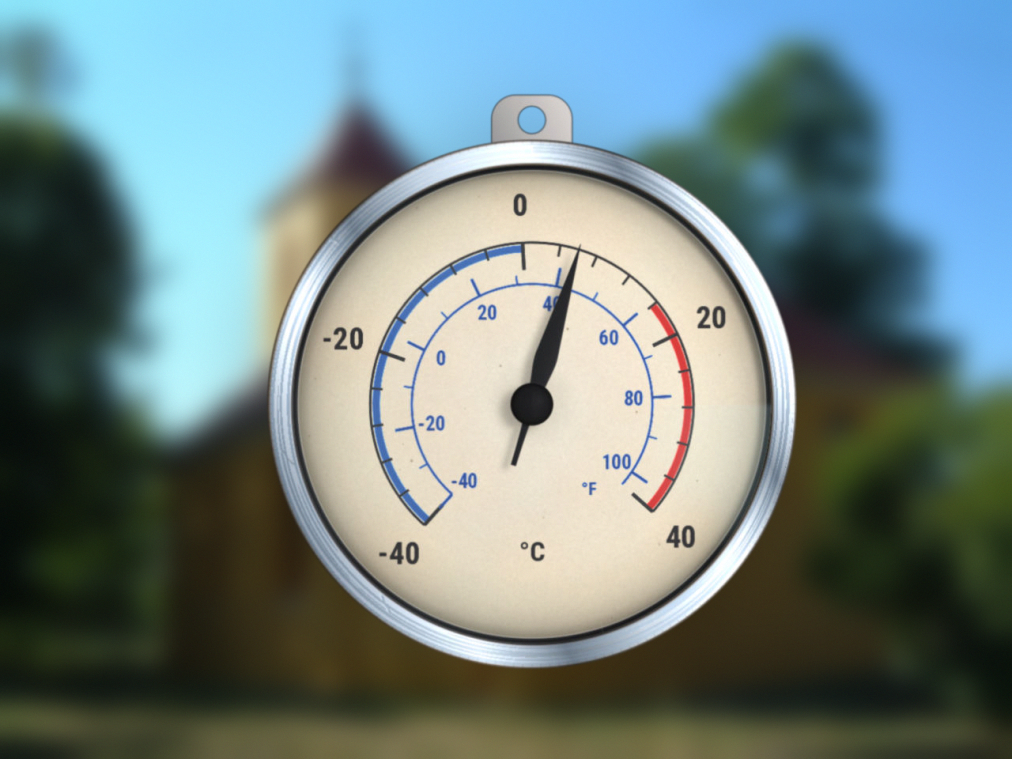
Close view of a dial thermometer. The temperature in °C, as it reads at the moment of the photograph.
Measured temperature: 6 °C
